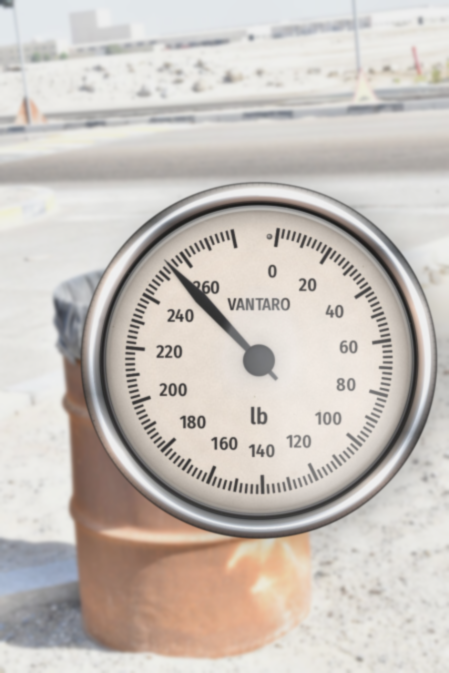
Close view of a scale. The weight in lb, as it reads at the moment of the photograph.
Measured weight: 254 lb
